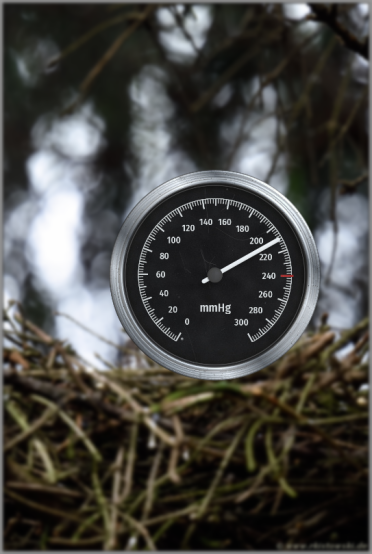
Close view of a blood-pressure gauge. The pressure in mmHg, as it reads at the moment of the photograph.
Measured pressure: 210 mmHg
